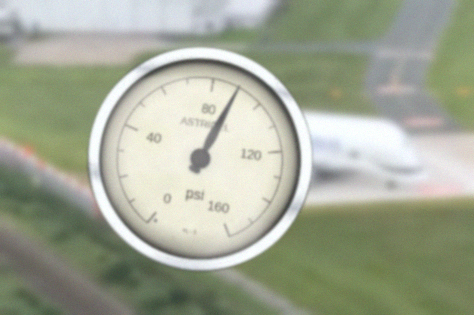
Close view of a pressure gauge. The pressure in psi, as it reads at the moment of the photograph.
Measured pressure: 90 psi
